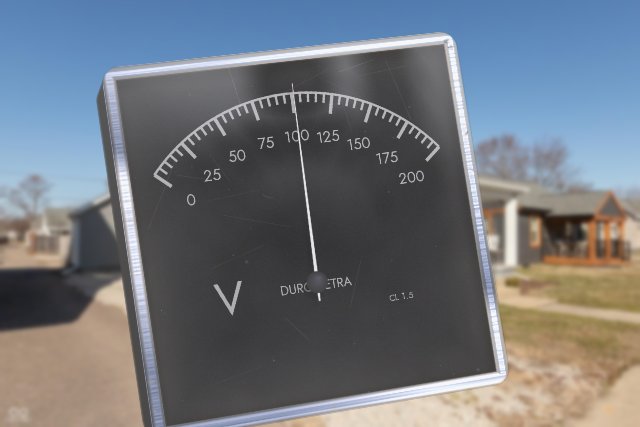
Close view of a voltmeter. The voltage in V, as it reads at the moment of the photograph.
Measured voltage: 100 V
